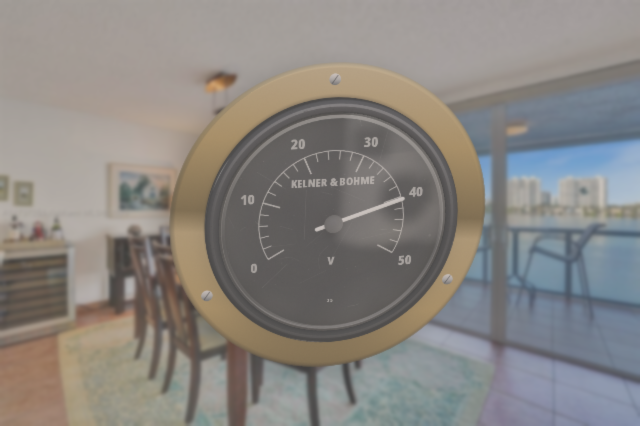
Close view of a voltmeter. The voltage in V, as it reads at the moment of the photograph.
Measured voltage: 40 V
